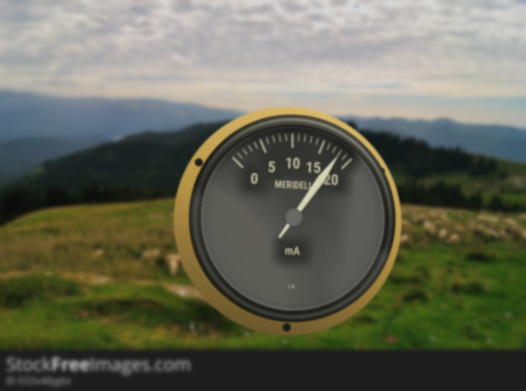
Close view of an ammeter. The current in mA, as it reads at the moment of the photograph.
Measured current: 18 mA
